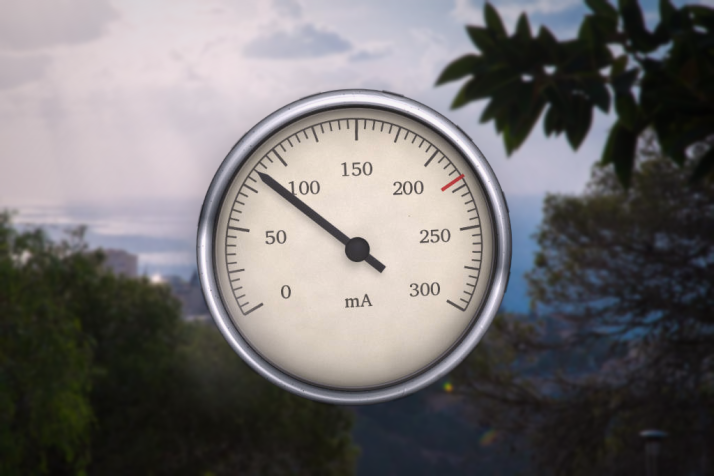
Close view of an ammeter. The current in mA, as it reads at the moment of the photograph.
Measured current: 85 mA
